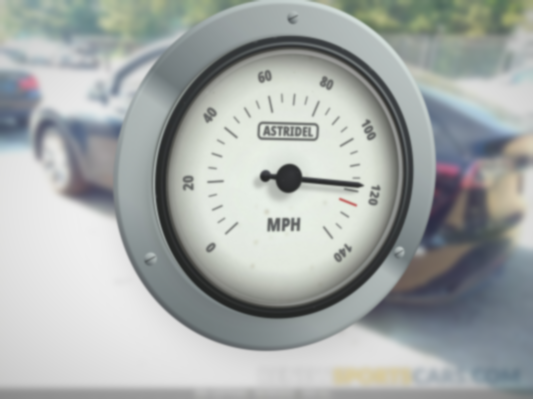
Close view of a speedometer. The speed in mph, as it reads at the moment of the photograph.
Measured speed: 117.5 mph
